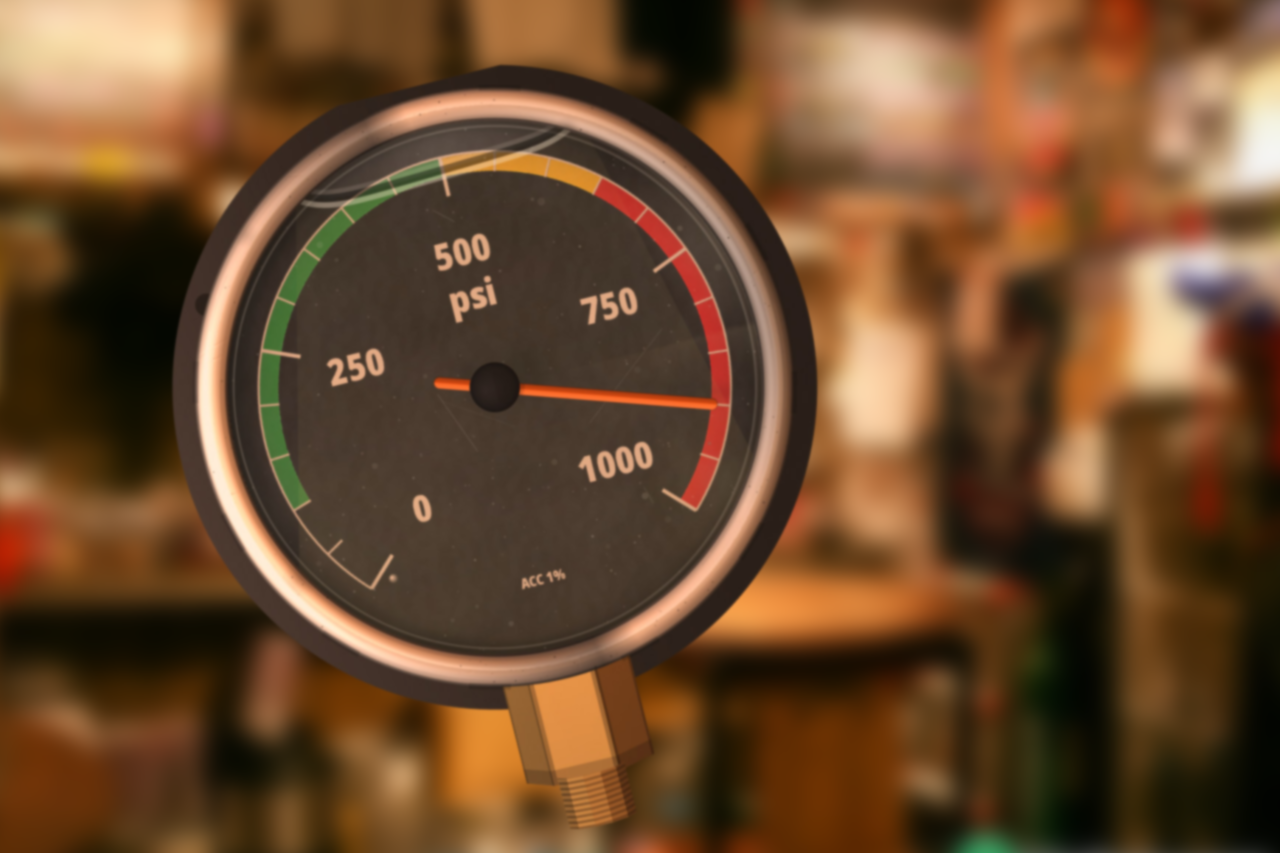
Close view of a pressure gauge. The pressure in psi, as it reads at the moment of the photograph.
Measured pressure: 900 psi
